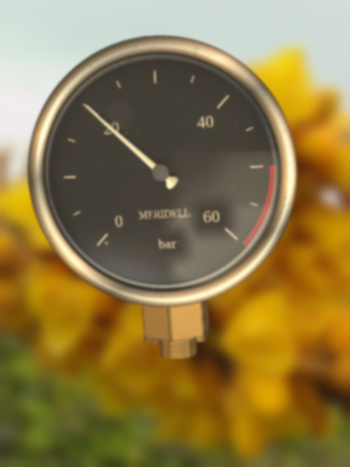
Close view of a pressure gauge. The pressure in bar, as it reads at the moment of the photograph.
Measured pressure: 20 bar
